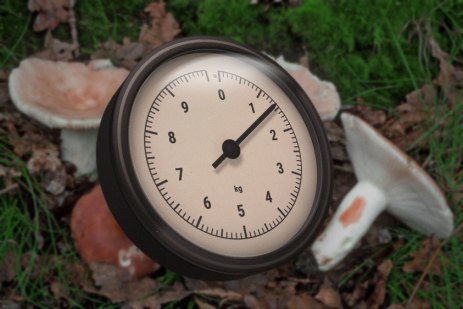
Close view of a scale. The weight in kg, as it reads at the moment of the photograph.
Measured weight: 1.4 kg
